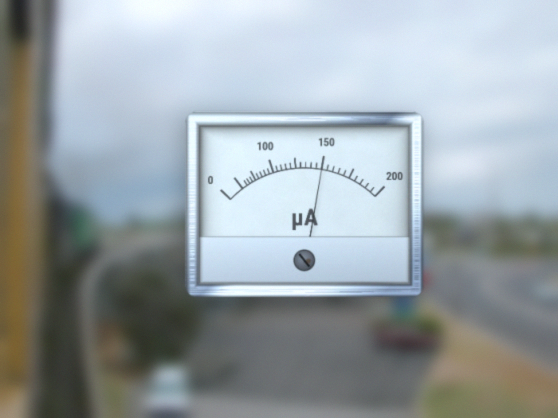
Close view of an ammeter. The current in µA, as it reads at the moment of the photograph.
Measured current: 150 µA
